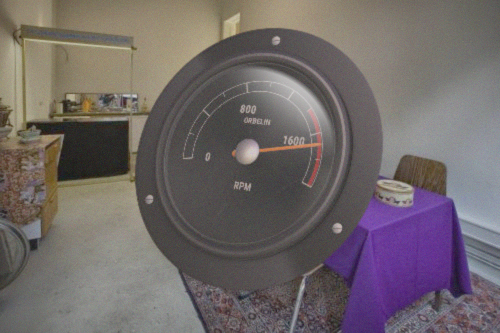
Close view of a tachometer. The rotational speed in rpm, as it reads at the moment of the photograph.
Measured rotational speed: 1700 rpm
